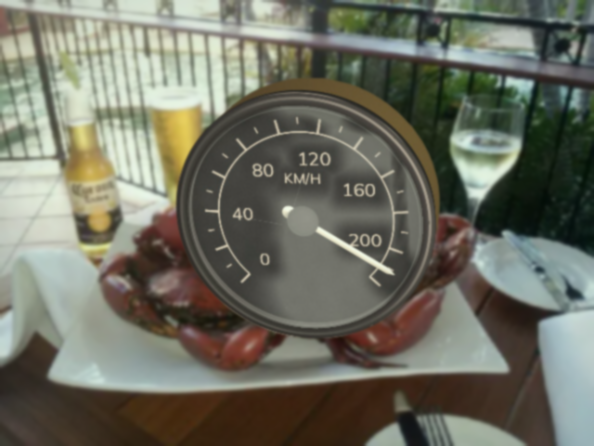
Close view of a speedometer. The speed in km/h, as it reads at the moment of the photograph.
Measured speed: 210 km/h
